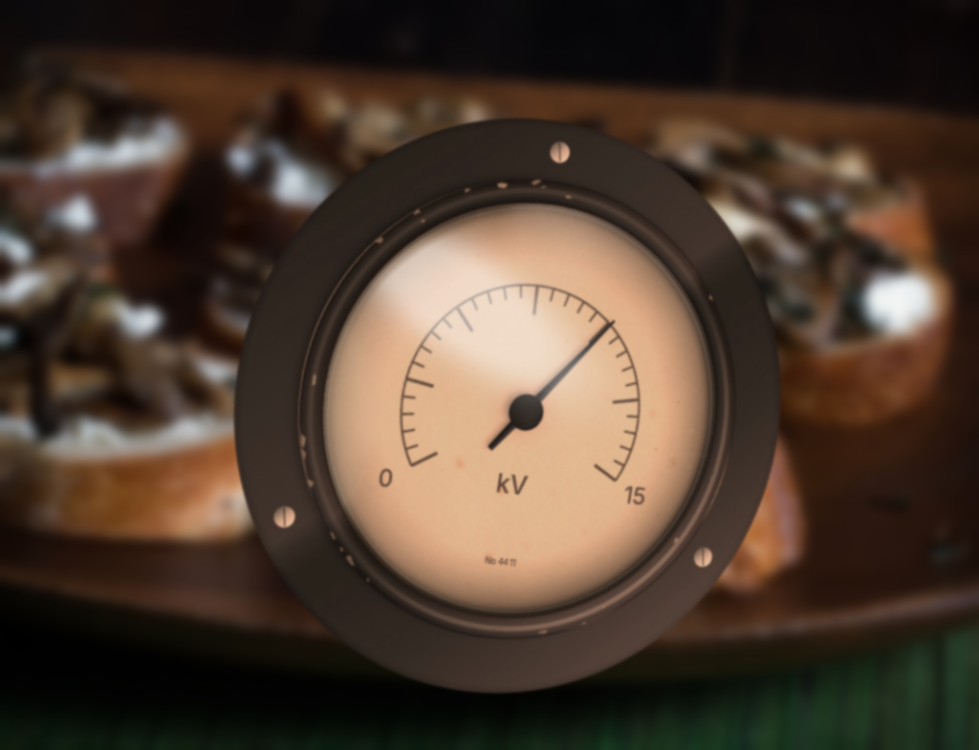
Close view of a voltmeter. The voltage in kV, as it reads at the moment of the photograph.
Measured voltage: 10 kV
